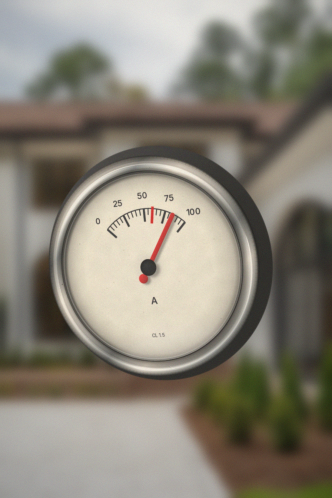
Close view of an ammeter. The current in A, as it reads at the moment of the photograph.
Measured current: 85 A
